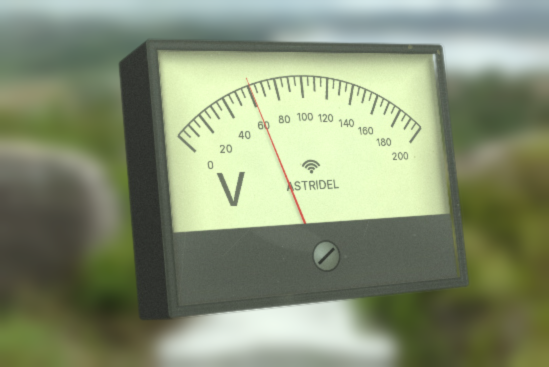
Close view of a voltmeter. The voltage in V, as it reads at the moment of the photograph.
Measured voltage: 60 V
